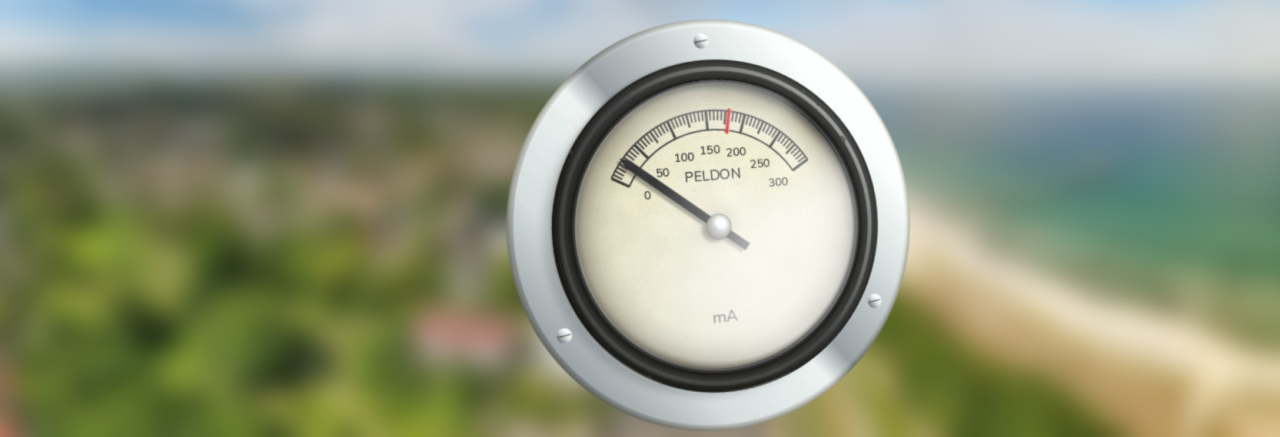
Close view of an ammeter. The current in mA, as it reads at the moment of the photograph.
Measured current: 25 mA
